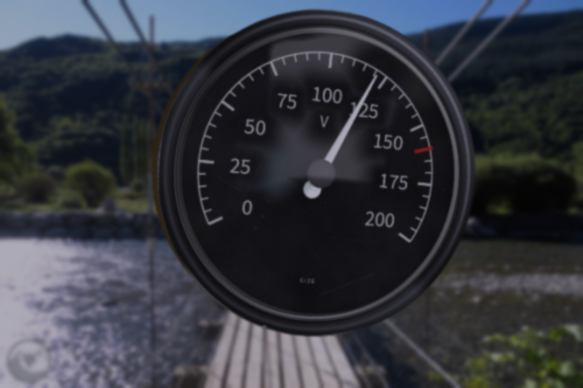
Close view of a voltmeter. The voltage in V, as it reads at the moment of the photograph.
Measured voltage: 120 V
